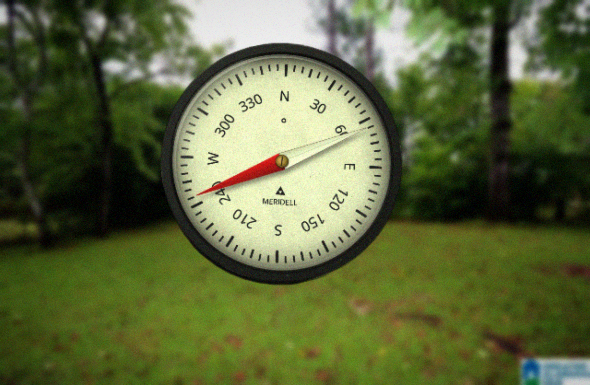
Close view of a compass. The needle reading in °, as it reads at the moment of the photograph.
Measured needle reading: 245 °
